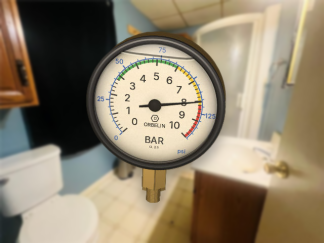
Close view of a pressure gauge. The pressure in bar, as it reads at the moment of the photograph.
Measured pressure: 8 bar
